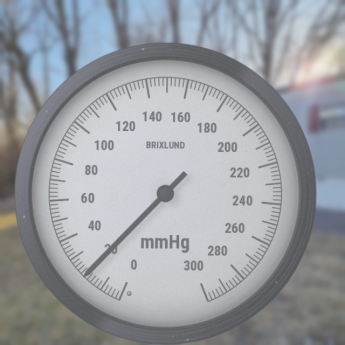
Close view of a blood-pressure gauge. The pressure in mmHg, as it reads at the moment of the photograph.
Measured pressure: 20 mmHg
